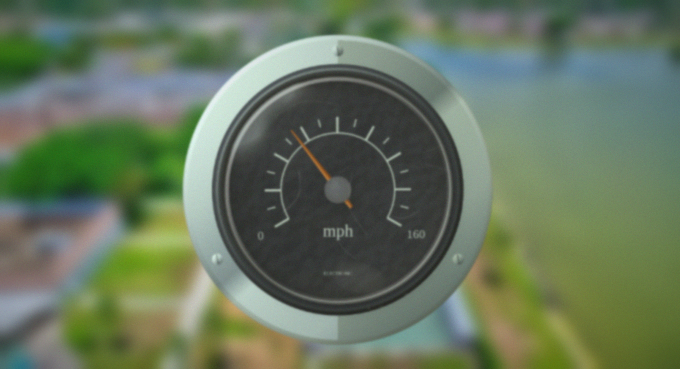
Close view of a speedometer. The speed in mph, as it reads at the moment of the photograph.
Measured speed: 55 mph
